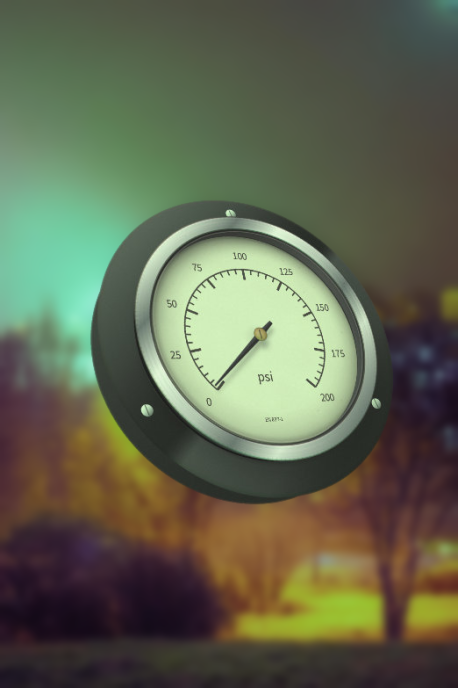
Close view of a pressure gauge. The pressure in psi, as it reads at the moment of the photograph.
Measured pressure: 2.5 psi
